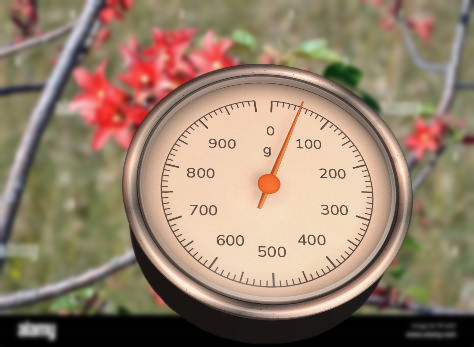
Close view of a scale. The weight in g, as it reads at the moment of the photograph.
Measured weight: 50 g
